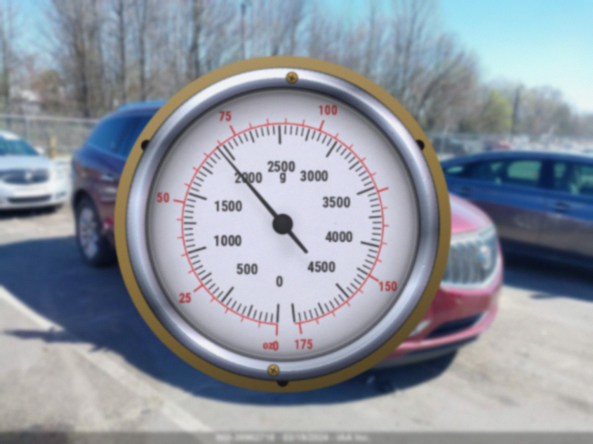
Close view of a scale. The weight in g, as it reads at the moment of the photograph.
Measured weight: 1950 g
